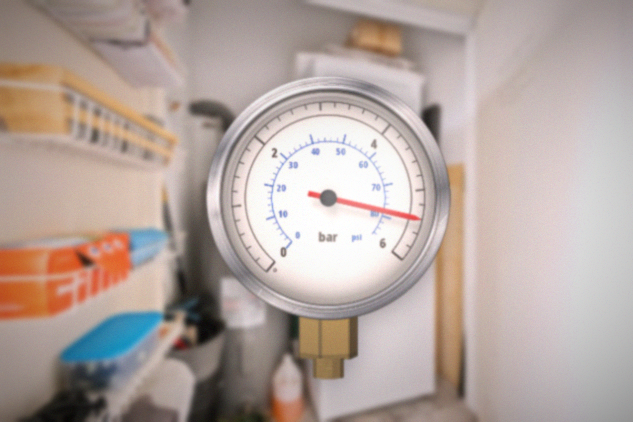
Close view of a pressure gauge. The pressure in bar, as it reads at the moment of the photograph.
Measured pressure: 5.4 bar
